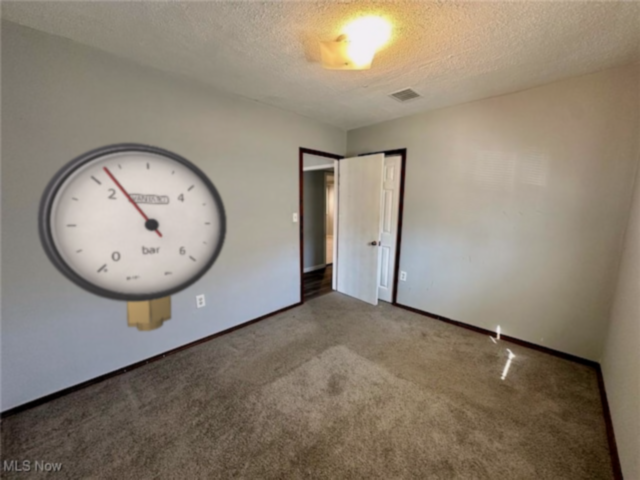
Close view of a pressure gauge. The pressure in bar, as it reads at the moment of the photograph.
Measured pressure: 2.25 bar
